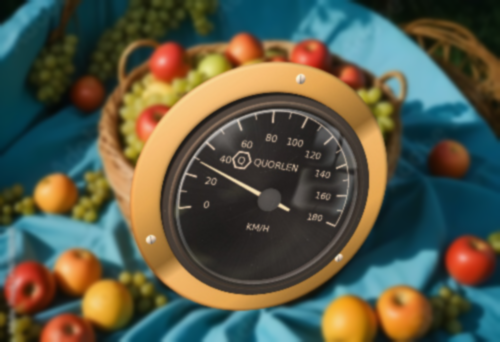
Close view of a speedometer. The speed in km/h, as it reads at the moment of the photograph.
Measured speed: 30 km/h
